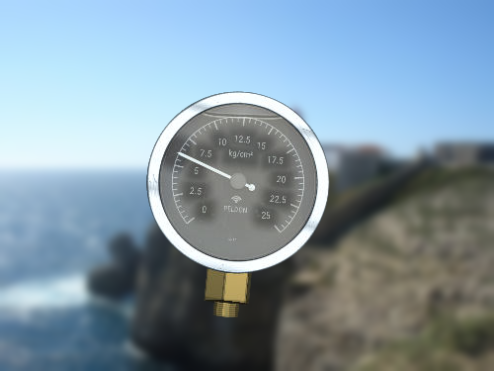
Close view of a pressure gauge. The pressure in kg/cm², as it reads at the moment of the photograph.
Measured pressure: 6 kg/cm²
